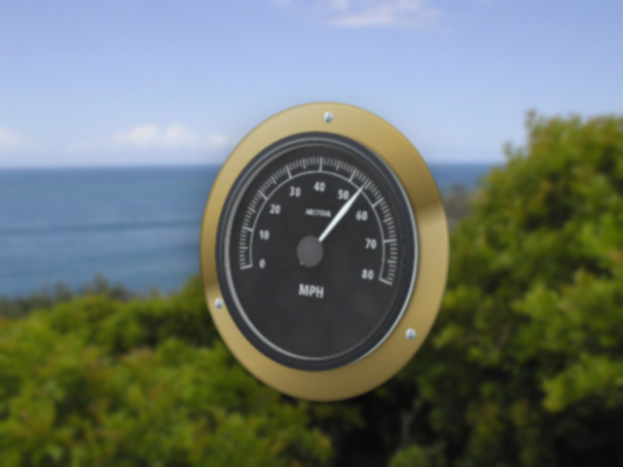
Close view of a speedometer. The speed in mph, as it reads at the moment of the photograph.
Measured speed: 55 mph
